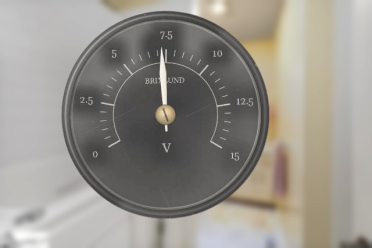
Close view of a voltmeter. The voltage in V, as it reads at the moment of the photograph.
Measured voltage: 7.25 V
